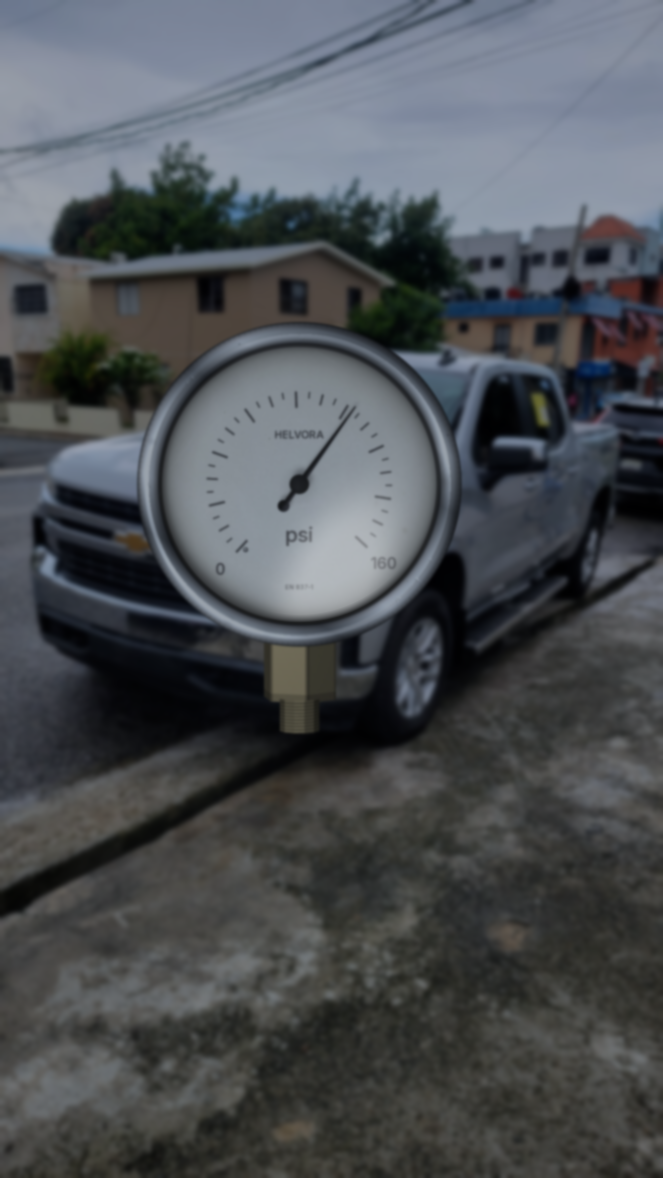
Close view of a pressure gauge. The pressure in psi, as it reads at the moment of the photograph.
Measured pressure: 102.5 psi
